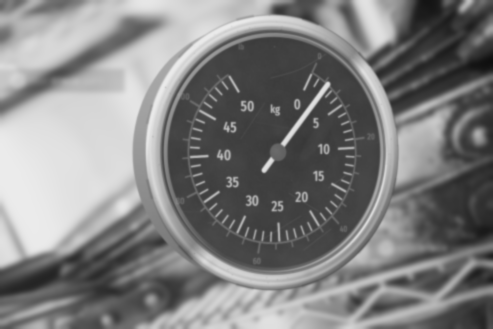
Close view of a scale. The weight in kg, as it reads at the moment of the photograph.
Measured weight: 2 kg
